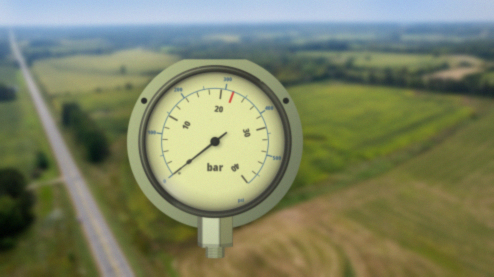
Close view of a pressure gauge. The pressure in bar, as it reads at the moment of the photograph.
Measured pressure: 0 bar
